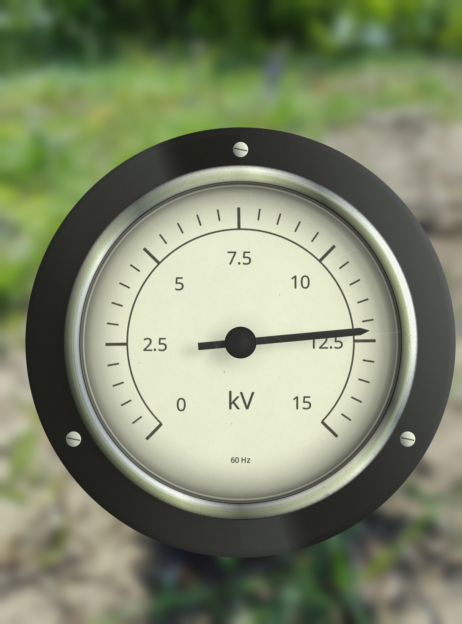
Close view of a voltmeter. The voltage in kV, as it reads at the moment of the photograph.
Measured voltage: 12.25 kV
